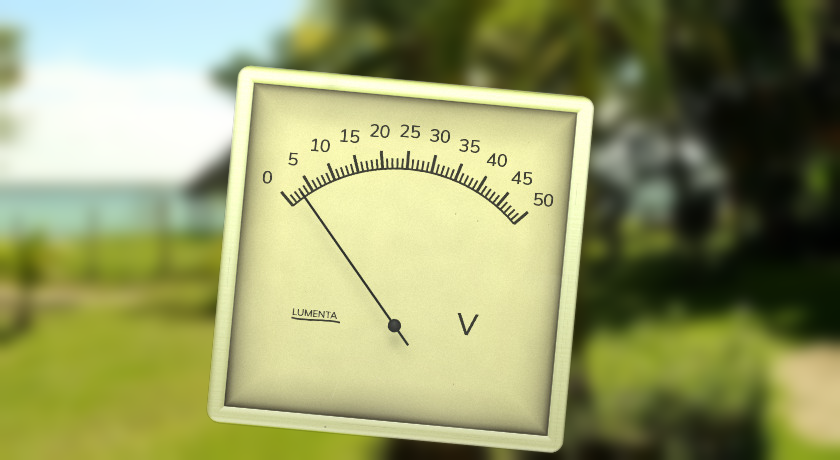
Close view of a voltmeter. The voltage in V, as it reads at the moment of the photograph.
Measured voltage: 3 V
